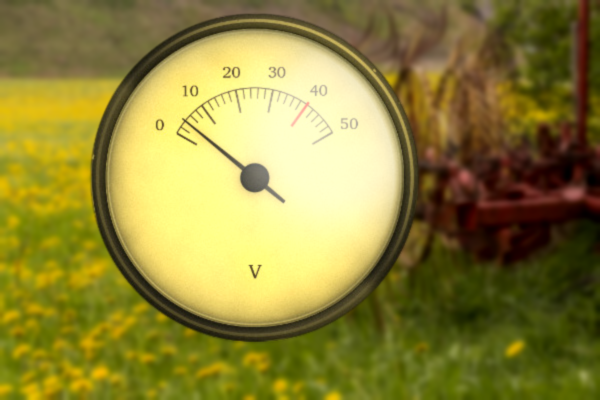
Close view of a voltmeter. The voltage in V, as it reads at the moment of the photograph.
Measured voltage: 4 V
